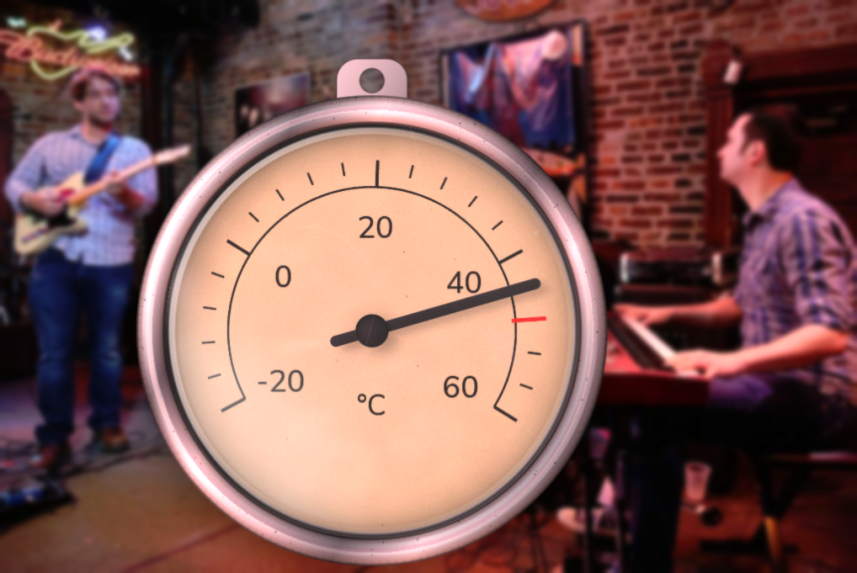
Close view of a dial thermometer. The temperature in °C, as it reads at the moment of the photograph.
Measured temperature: 44 °C
